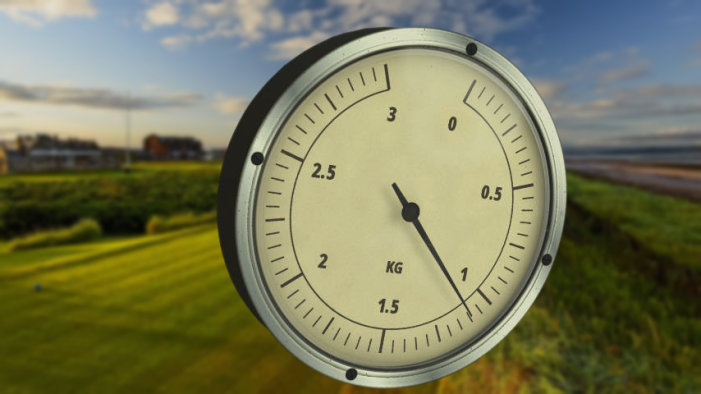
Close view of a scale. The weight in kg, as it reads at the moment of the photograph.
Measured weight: 1.1 kg
